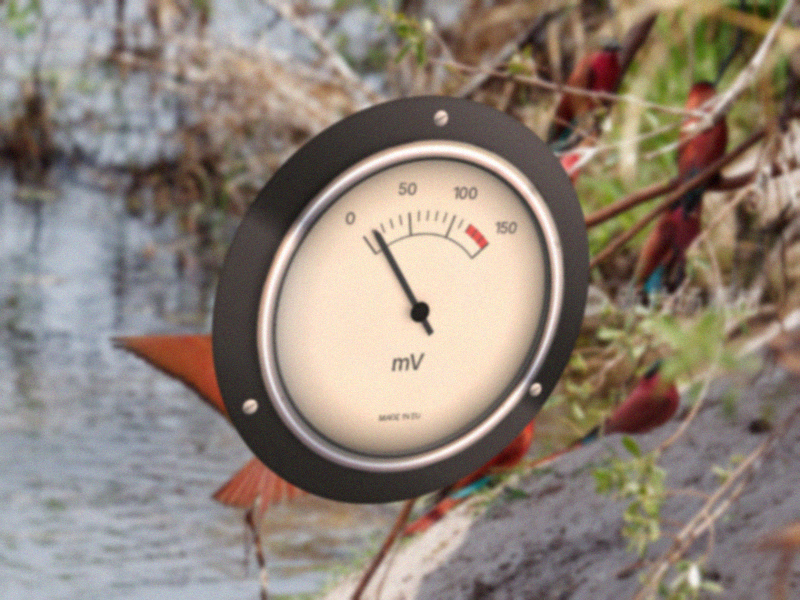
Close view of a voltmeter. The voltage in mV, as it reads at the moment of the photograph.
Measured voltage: 10 mV
